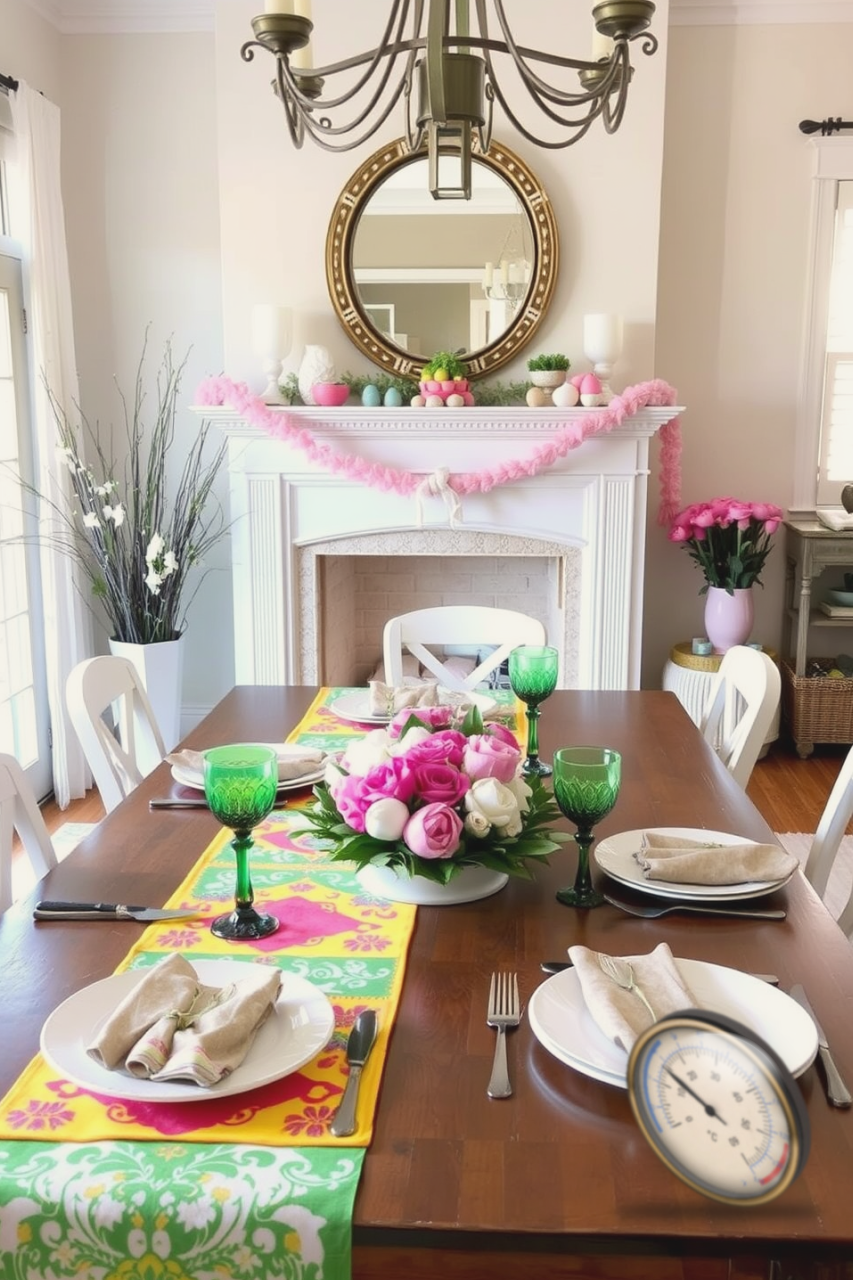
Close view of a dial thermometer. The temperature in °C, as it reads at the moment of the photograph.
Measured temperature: 15 °C
